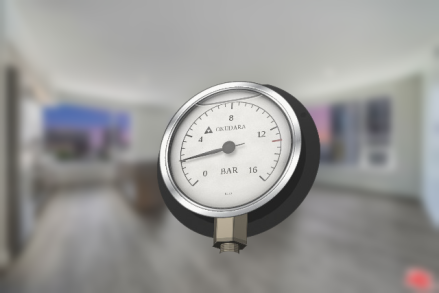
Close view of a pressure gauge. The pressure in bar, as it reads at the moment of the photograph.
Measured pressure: 2 bar
